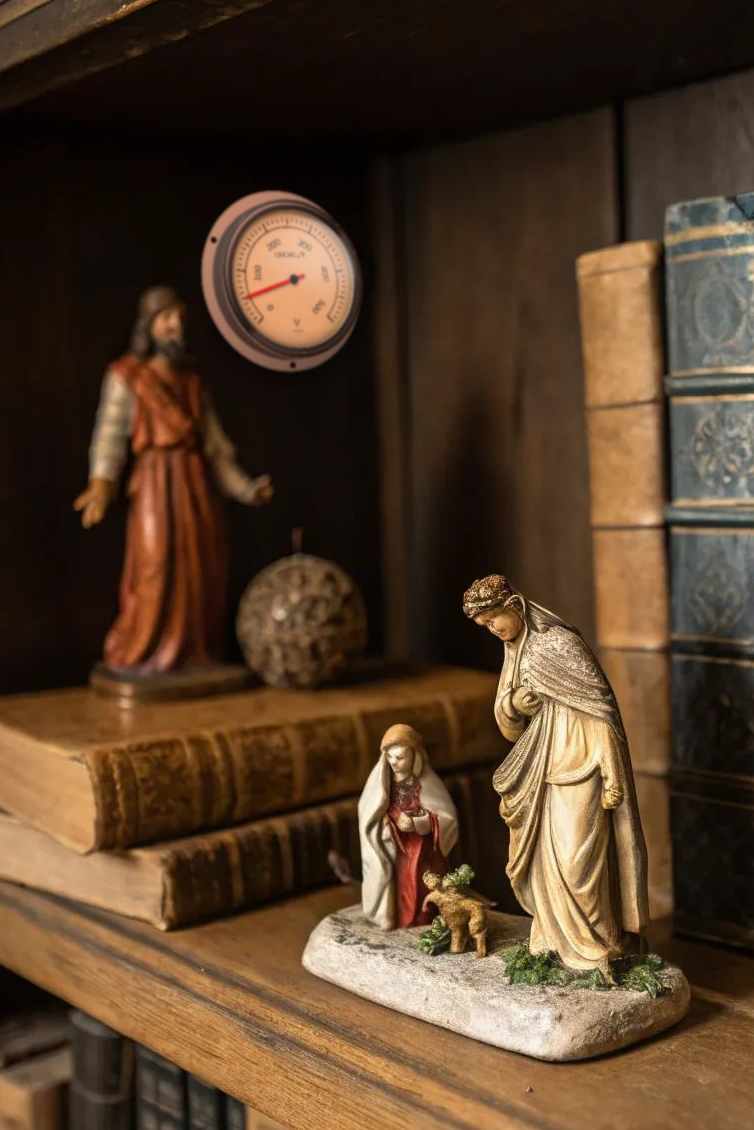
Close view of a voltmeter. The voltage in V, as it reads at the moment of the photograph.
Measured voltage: 50 V
